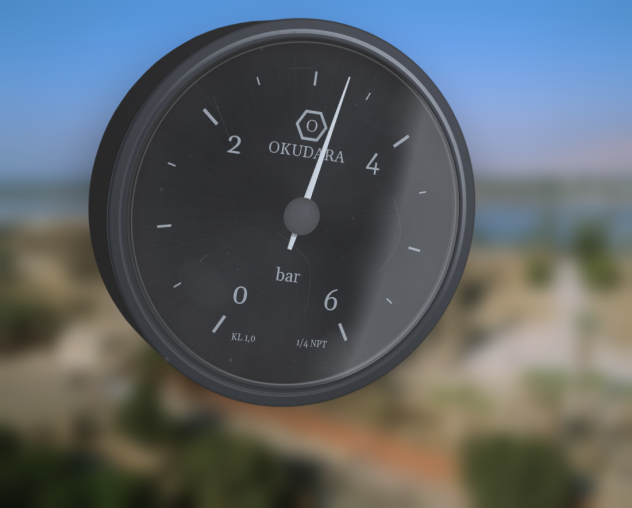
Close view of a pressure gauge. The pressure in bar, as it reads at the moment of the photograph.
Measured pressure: 3.25 bar
